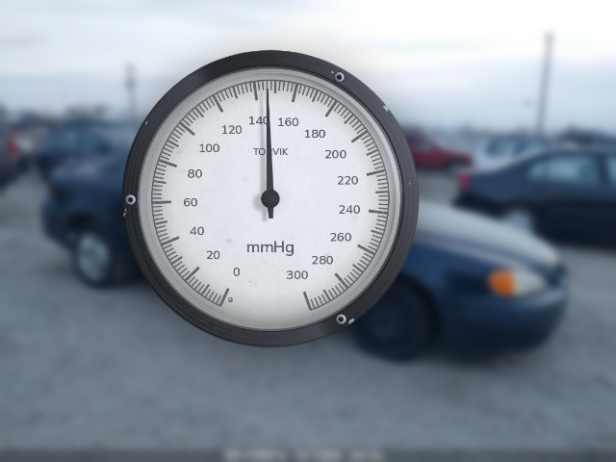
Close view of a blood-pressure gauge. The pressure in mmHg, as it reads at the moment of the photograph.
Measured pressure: 146 mmHg
